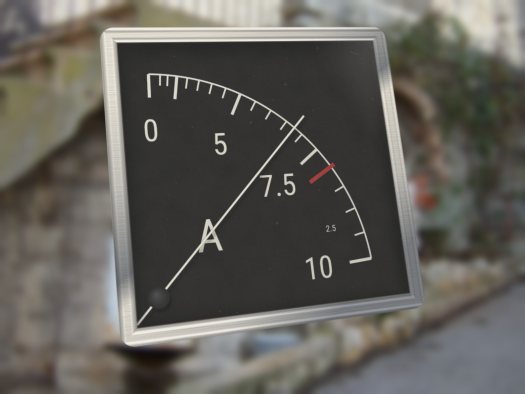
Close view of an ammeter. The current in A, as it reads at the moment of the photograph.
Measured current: 6.75 A
